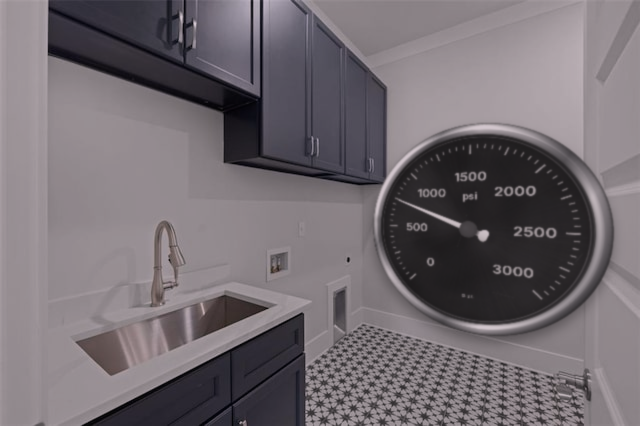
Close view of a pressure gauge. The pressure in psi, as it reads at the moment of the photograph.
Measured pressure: 750 psi
